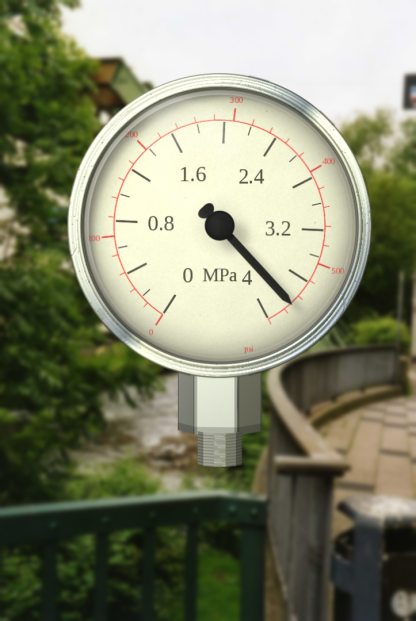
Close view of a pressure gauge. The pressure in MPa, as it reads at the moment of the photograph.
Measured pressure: 3.8 MPa
